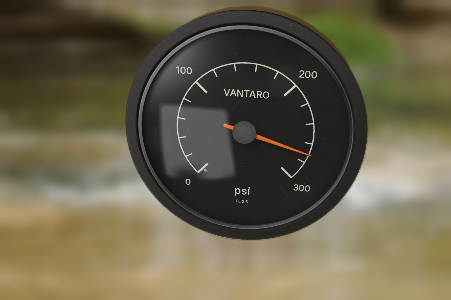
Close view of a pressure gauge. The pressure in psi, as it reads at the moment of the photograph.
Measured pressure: 270 psi
